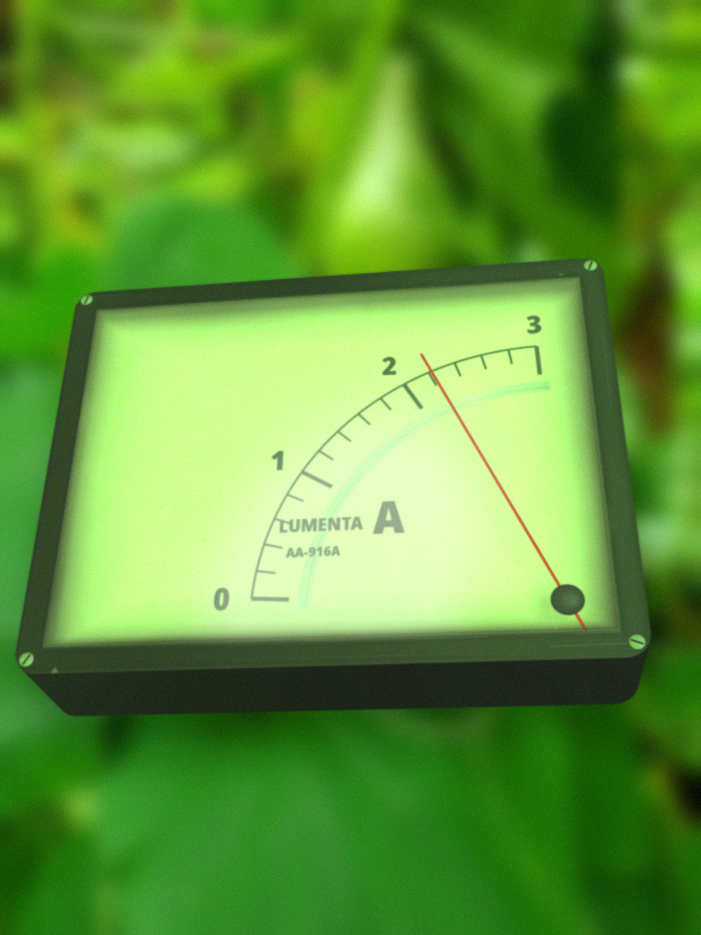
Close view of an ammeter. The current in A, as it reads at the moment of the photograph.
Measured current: 2.2 A
